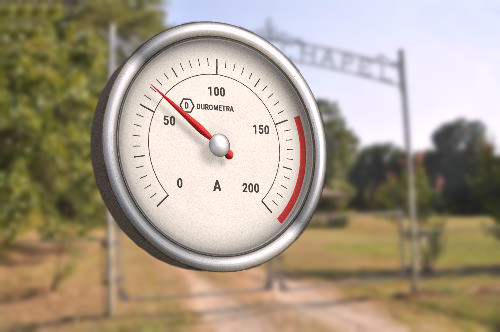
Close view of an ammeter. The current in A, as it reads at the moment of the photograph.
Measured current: 60 A
